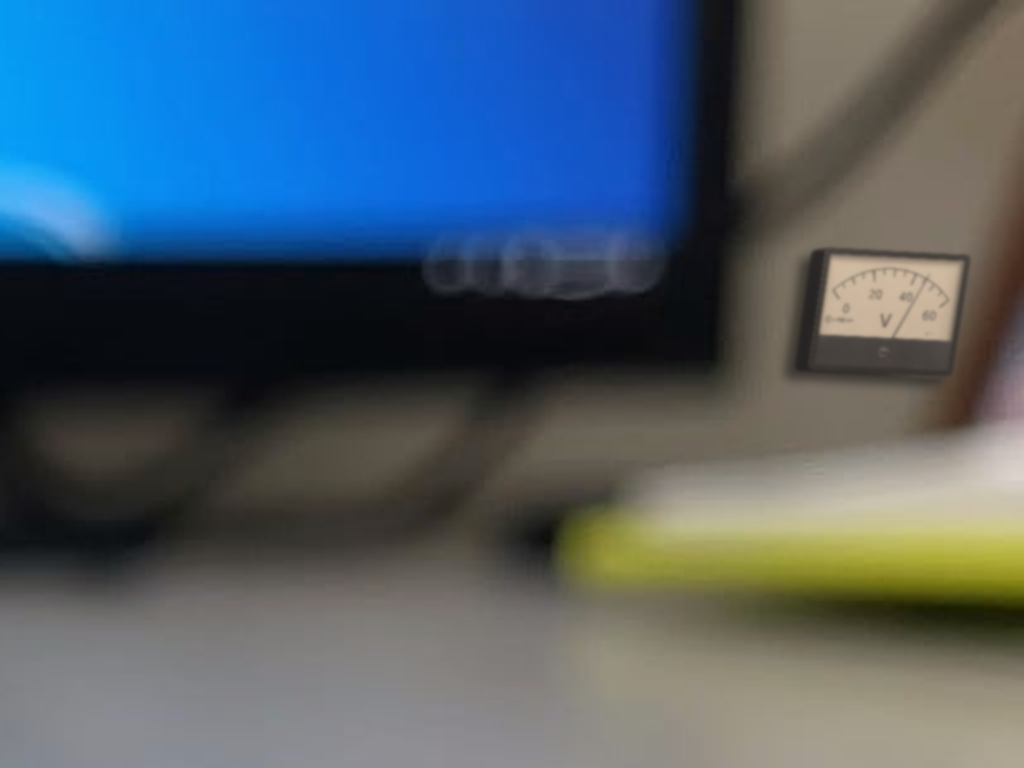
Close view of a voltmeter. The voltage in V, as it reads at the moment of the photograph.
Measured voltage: 45 V
